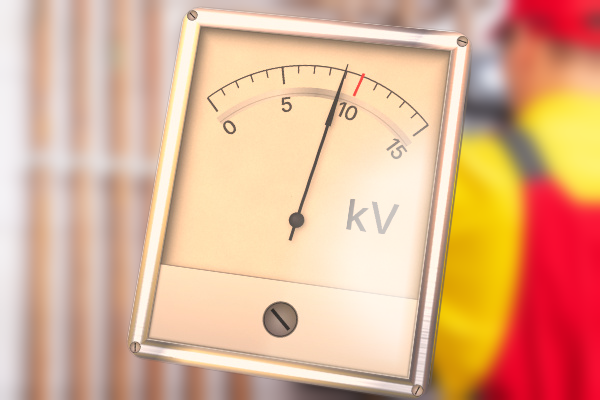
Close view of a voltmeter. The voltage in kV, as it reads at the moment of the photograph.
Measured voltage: 9 kV
